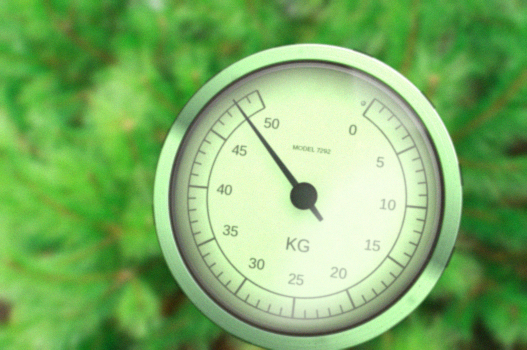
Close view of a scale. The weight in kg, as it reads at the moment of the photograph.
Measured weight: 48 kg
